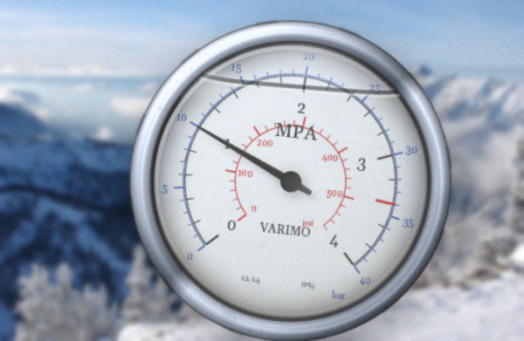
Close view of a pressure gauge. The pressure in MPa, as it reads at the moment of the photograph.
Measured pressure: 1 MPa
